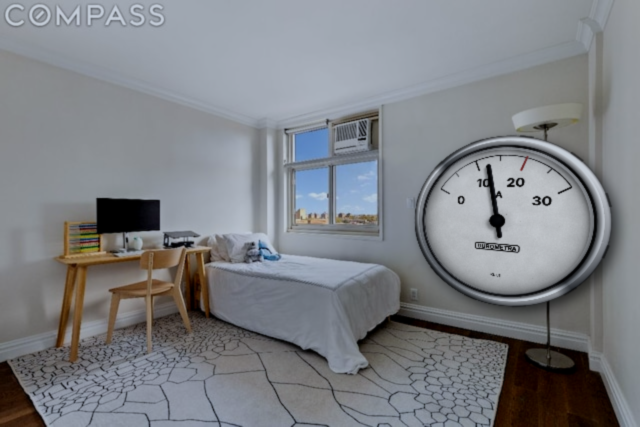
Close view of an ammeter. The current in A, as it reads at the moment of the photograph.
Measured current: 12.5 A
